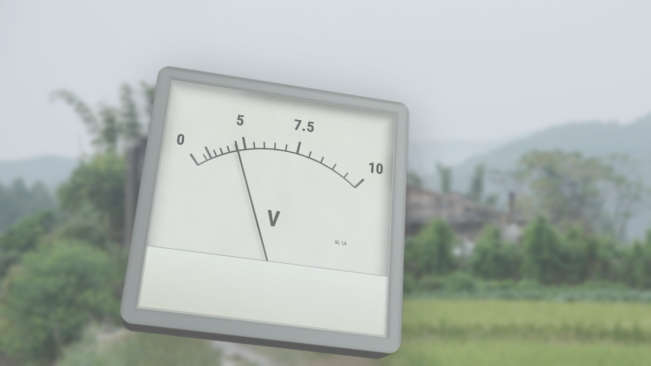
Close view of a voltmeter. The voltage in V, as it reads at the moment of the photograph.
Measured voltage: 4.5 V
